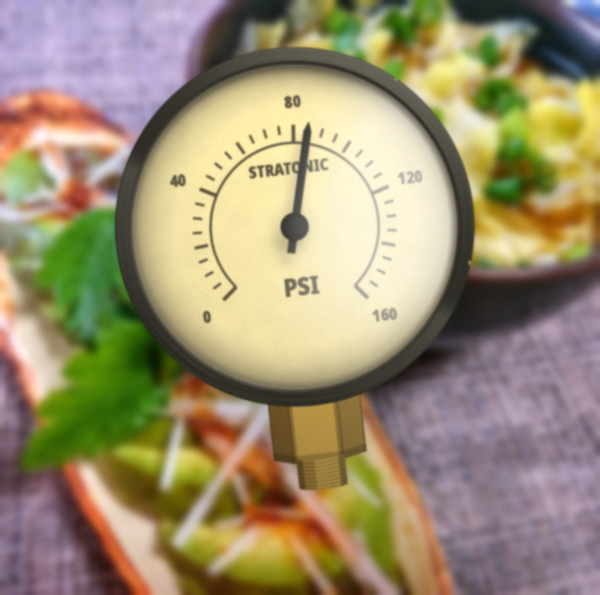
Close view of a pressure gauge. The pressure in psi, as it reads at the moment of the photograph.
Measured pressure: 85 psi
